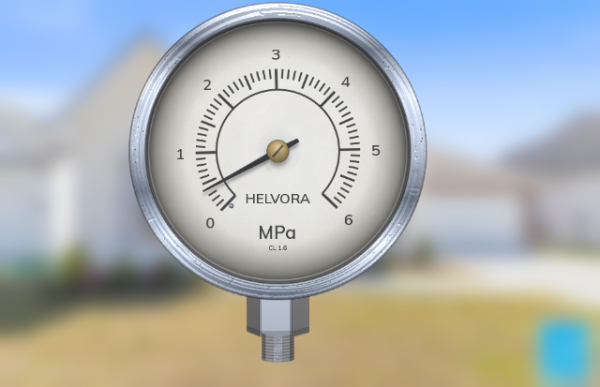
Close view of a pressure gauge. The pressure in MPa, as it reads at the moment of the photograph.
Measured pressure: 0.4 MPa
